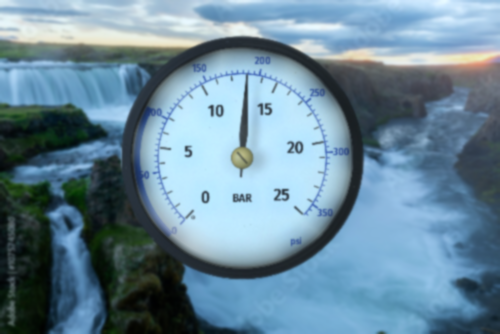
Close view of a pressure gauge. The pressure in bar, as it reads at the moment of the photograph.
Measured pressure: 13 bar
